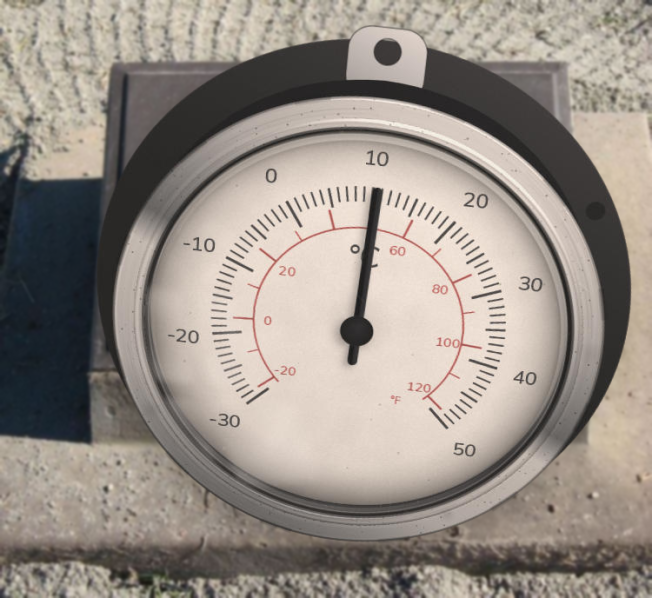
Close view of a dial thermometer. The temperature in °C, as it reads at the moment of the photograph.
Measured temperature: 10.5 °C
